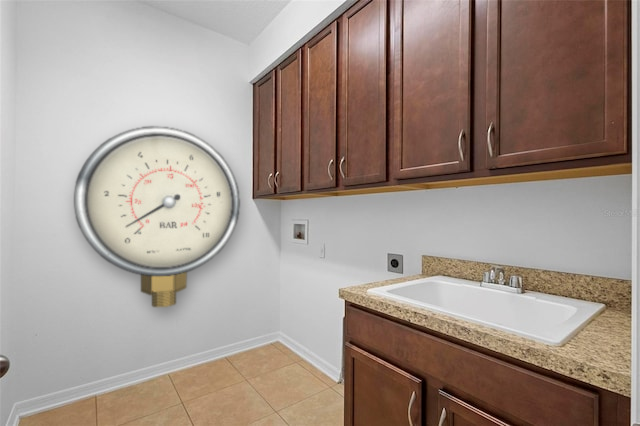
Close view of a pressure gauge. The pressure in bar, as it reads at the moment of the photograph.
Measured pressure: 0.5 bar
